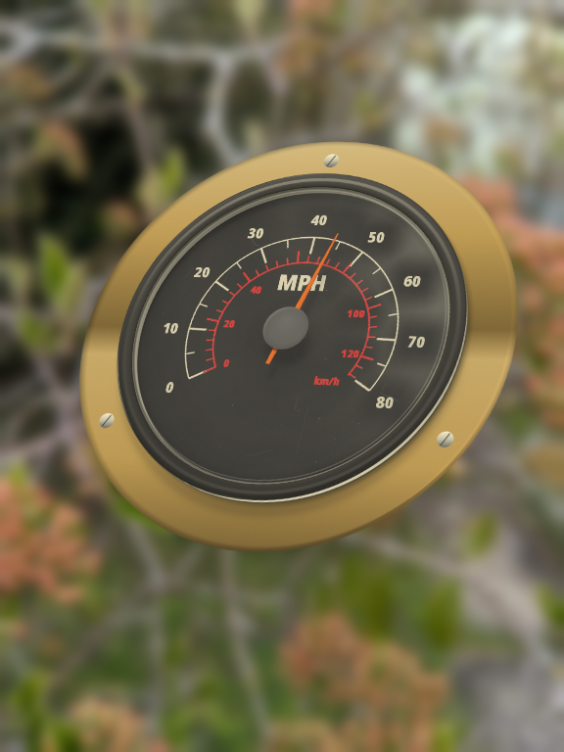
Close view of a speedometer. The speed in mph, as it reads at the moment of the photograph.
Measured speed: 45 mph
